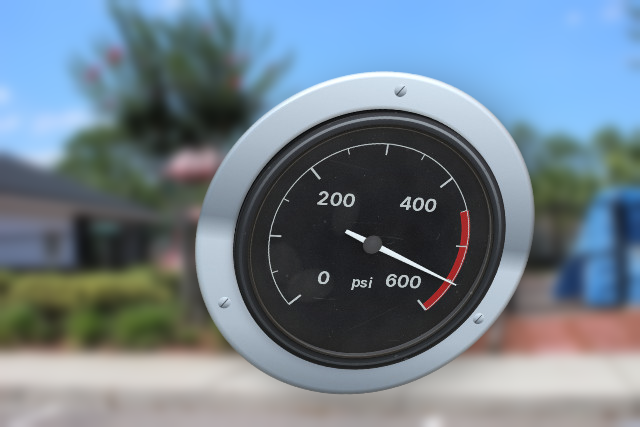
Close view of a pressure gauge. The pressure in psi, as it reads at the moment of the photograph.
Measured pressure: 550 psi
